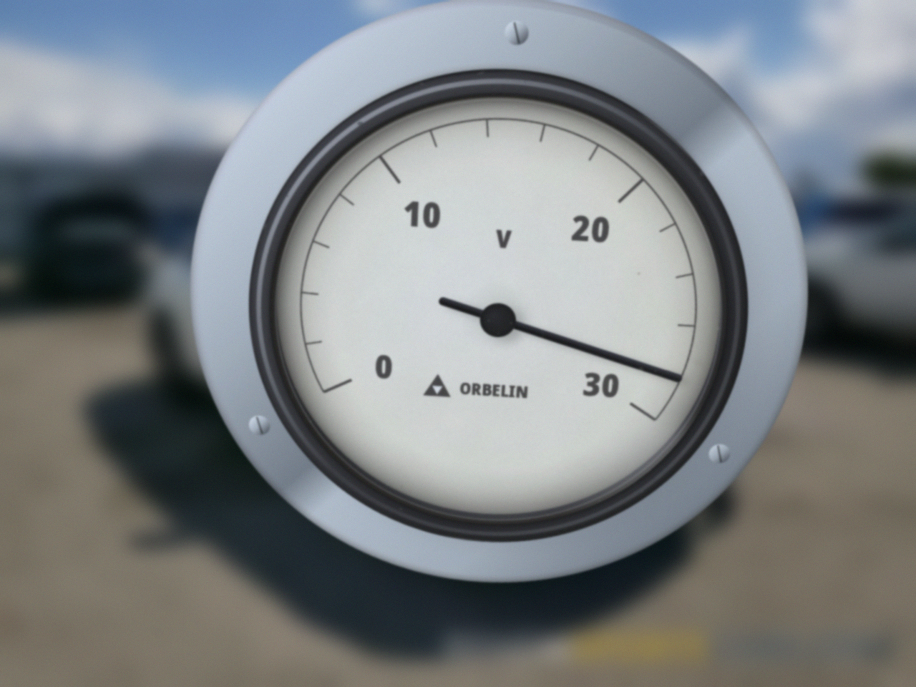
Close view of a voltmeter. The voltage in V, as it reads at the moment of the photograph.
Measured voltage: 28 V
